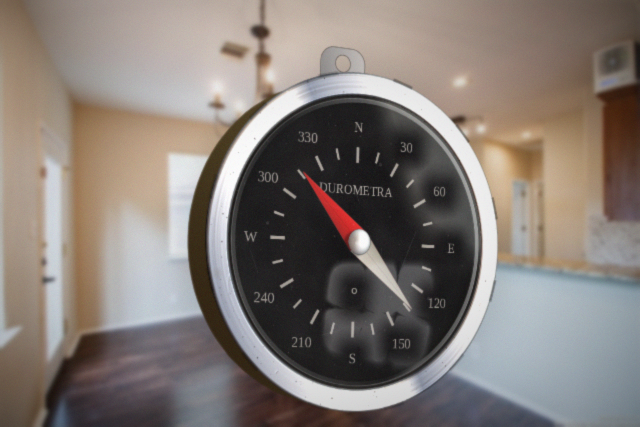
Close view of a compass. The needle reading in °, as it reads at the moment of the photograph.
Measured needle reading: 315 °
